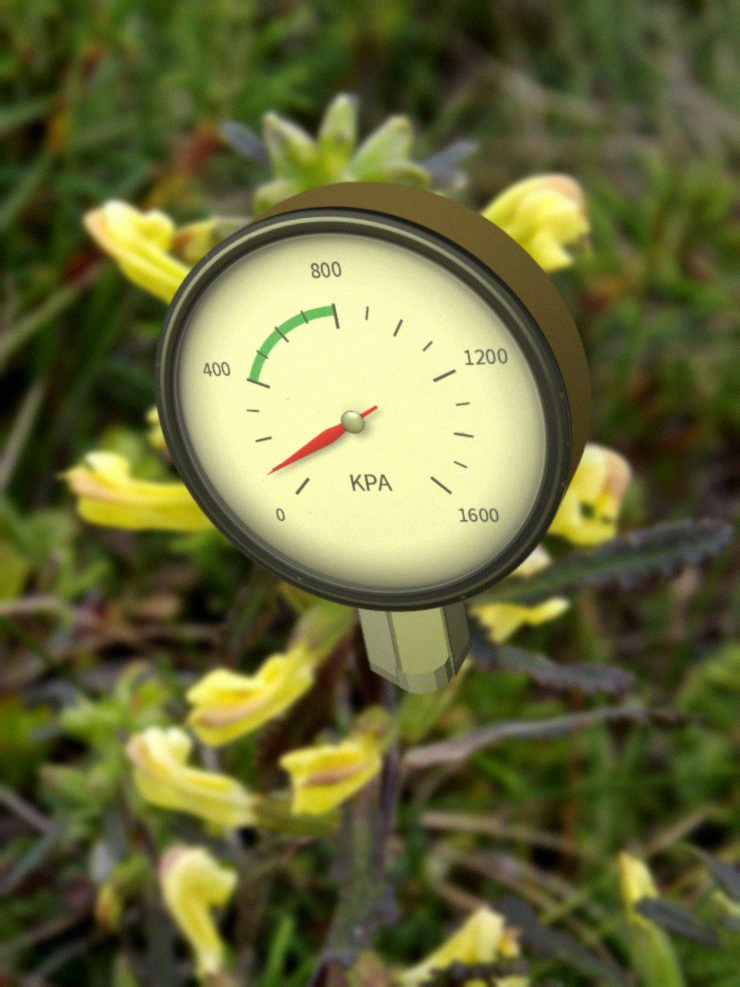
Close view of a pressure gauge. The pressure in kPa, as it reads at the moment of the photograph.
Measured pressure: 100 kPa
